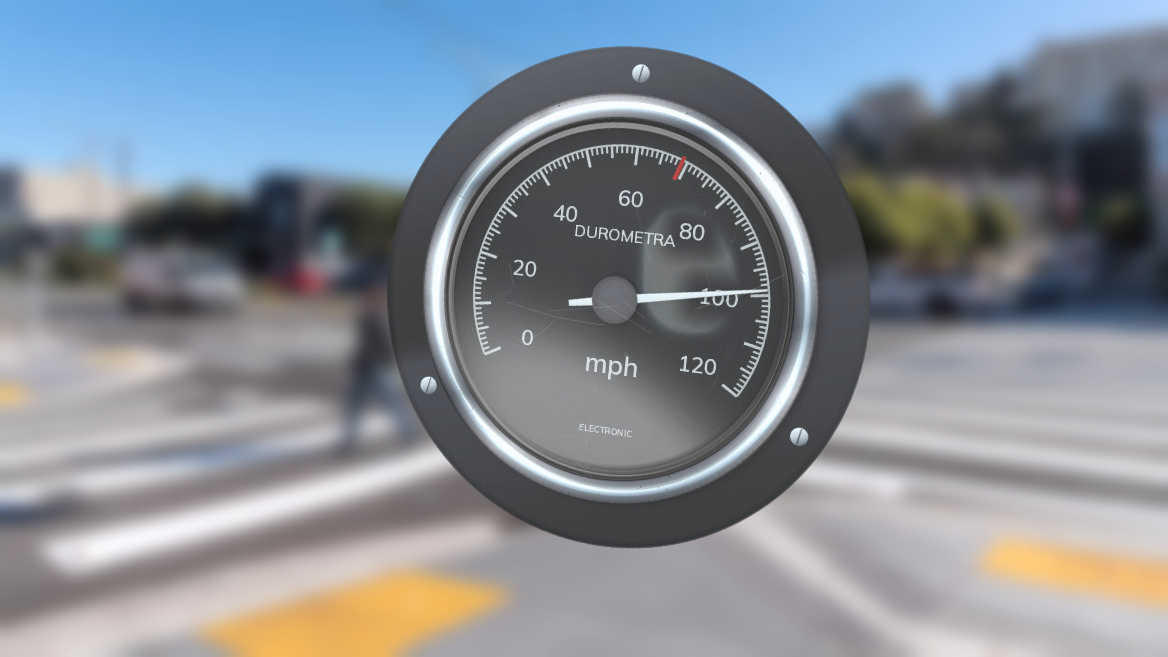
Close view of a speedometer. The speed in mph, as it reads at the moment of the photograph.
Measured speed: 99 mph
